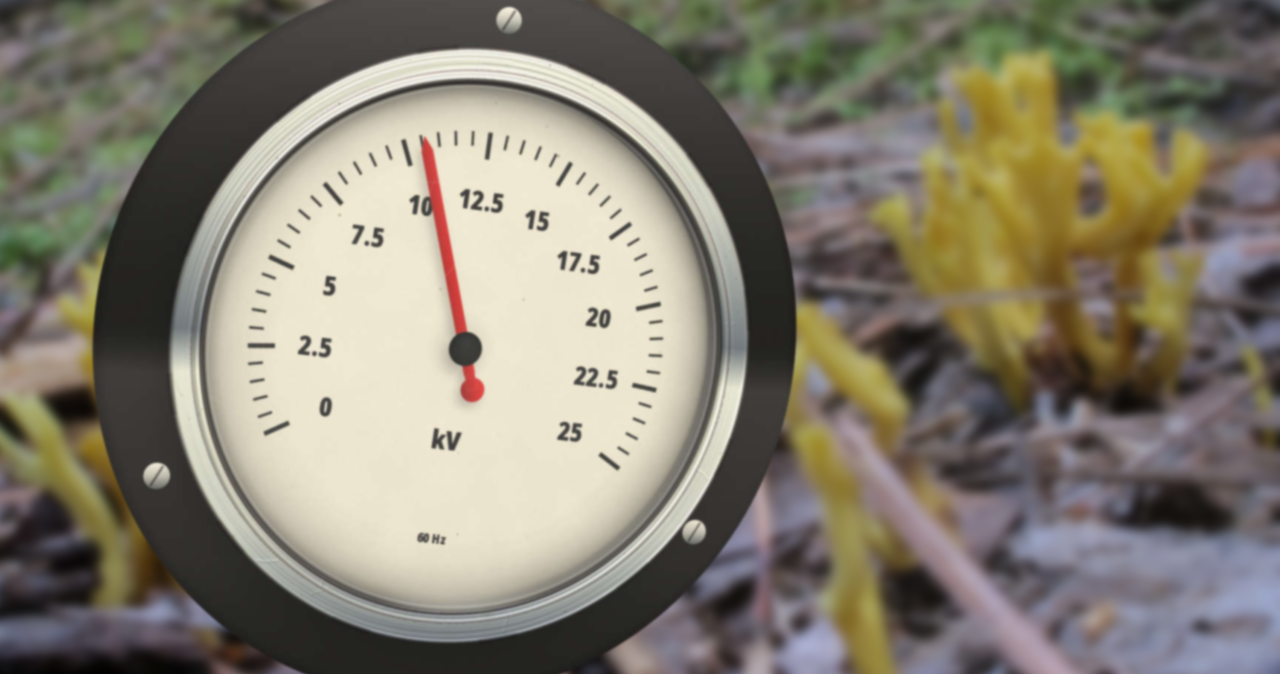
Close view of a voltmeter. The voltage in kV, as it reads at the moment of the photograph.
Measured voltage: 10.5 kV
